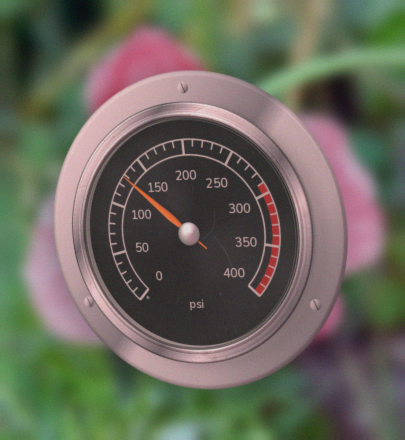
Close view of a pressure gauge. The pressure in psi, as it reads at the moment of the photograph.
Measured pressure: 130 psi
